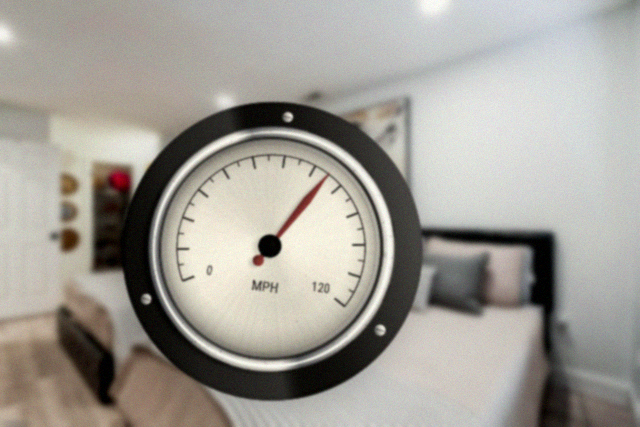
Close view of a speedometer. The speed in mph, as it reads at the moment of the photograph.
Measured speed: 75 mph
